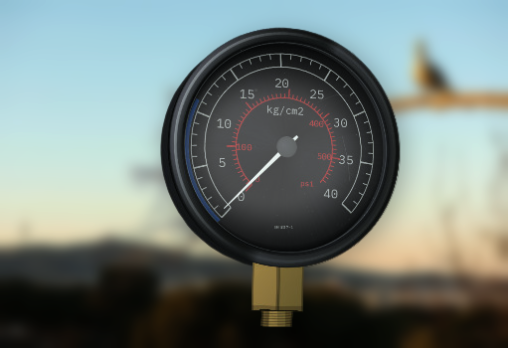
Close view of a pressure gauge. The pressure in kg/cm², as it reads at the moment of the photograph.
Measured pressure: 0.5 kg/cm²
